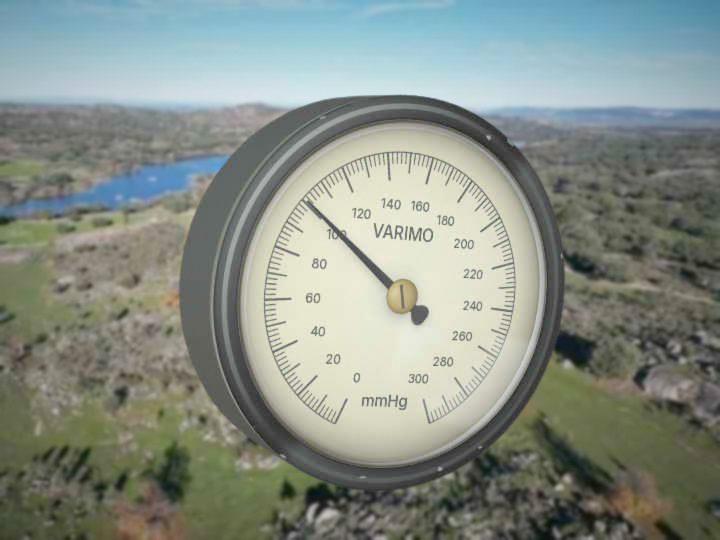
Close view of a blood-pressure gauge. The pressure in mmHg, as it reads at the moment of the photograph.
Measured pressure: 100 mmHg
